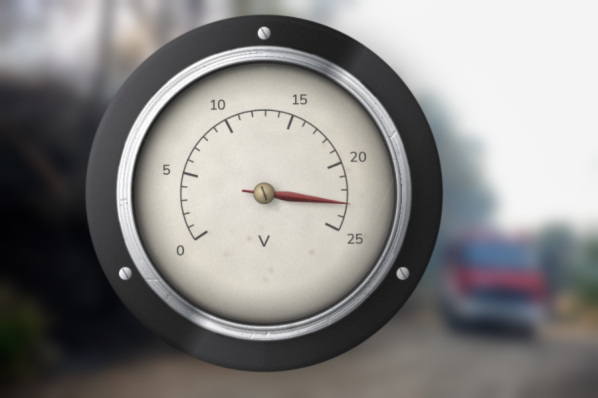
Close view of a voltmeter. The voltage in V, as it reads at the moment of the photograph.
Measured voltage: 23 V
